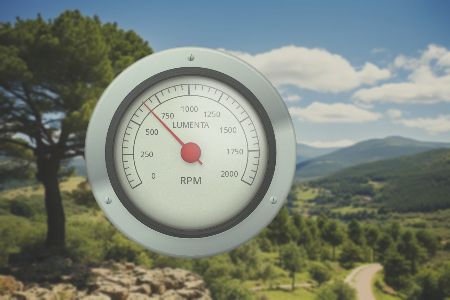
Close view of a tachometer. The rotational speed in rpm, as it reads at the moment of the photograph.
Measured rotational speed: 650 rpm
